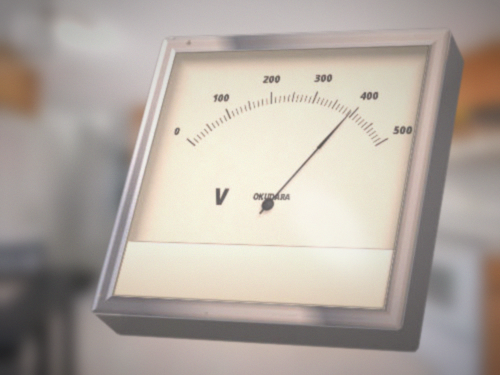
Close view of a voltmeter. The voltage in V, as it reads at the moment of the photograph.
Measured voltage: 400 V
